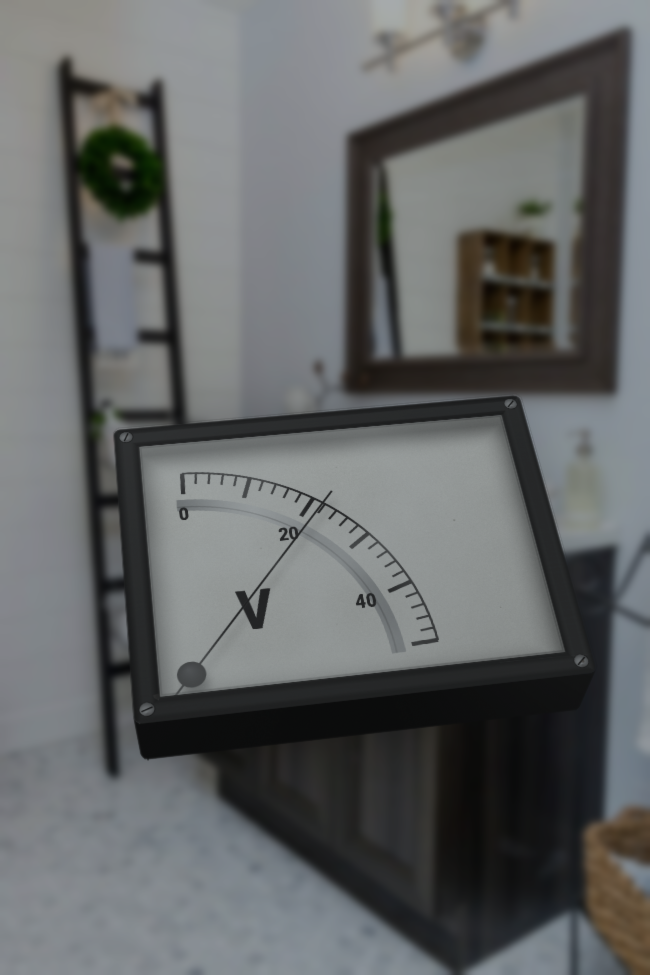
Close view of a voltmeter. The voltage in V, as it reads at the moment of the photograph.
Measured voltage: 22 V
